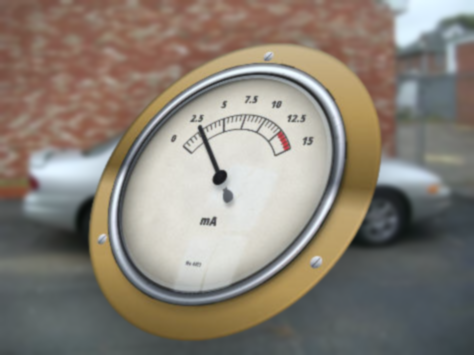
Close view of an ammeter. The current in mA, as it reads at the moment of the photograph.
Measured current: 2.5 mA
